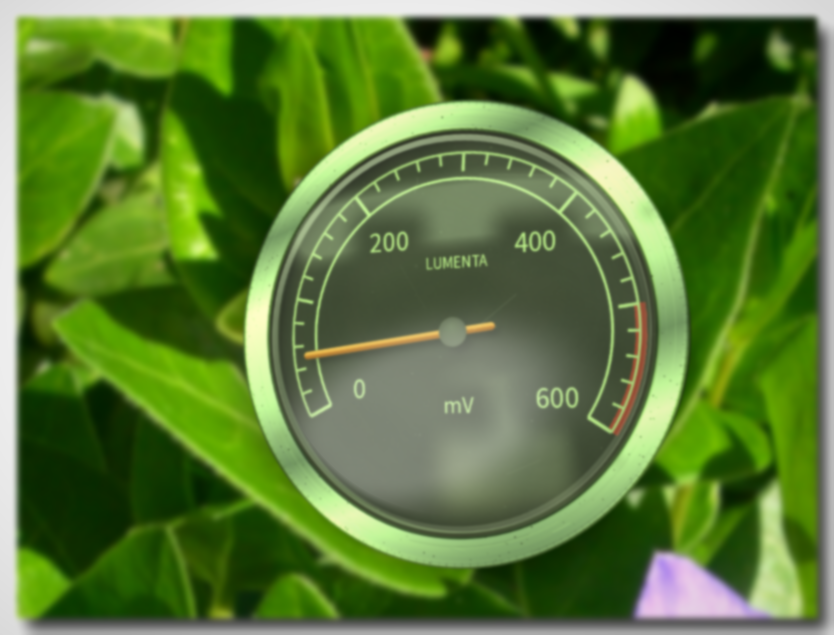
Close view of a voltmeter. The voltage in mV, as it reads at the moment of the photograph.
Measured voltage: 50 mV
